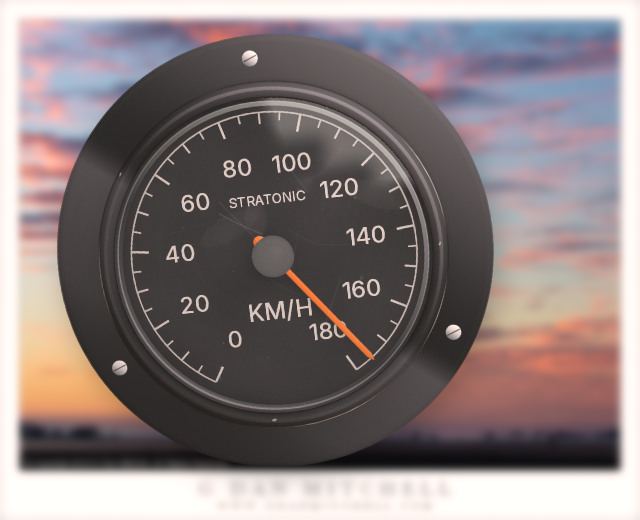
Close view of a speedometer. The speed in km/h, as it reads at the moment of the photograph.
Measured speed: 175 km/h
